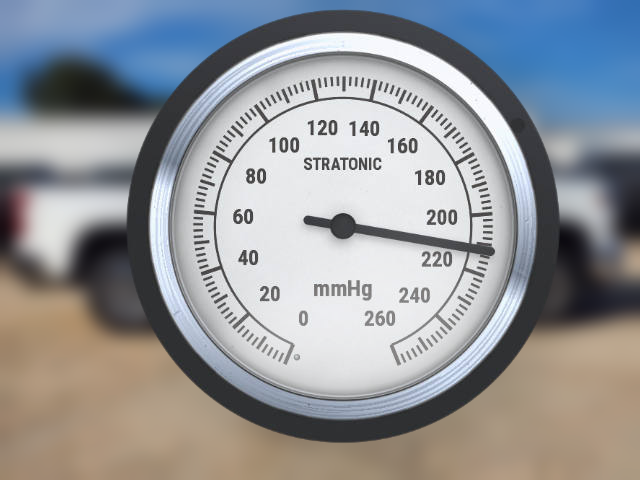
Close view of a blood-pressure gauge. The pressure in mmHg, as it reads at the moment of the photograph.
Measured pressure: 212 mmHg
